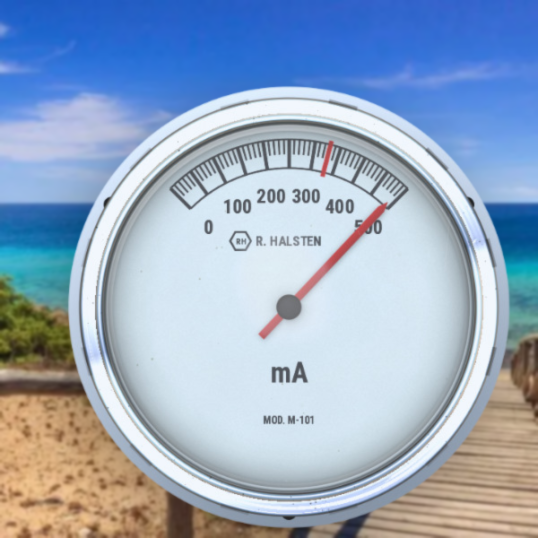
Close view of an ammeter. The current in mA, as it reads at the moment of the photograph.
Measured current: 490 mA
